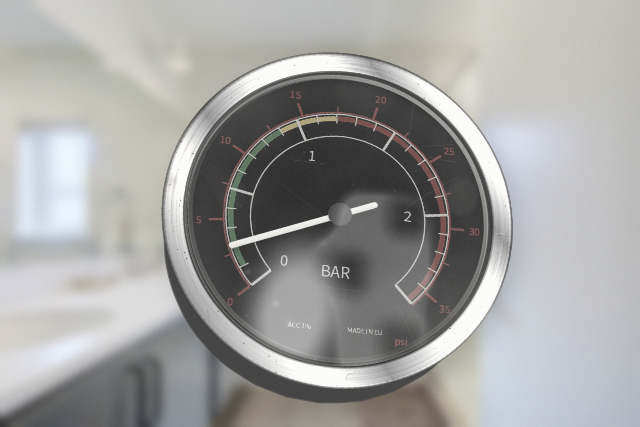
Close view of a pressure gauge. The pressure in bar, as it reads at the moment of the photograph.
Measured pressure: 0.2 bar
